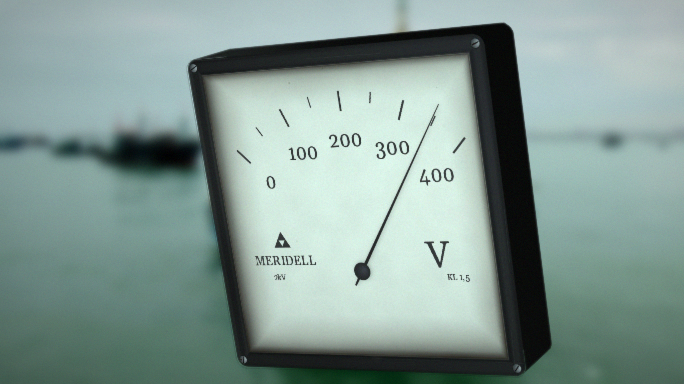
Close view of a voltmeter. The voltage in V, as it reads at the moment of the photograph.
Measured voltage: 350 V
